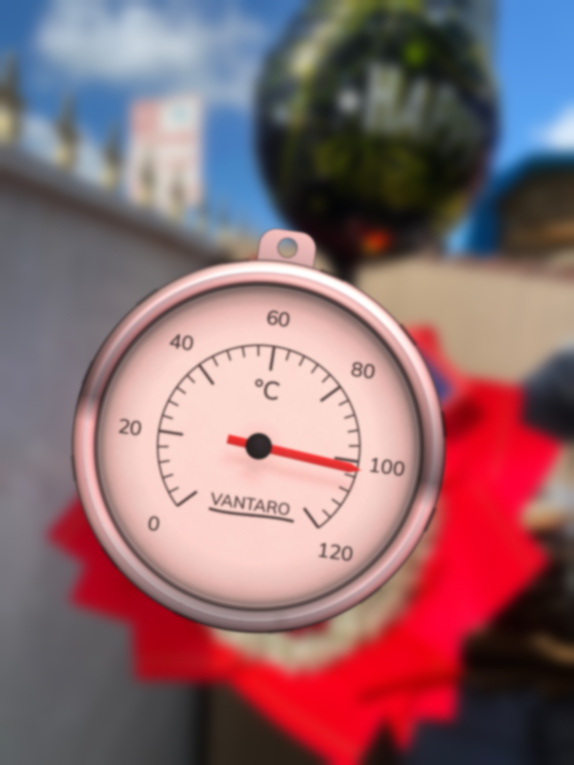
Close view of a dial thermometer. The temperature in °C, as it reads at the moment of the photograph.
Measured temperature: 102 °C
